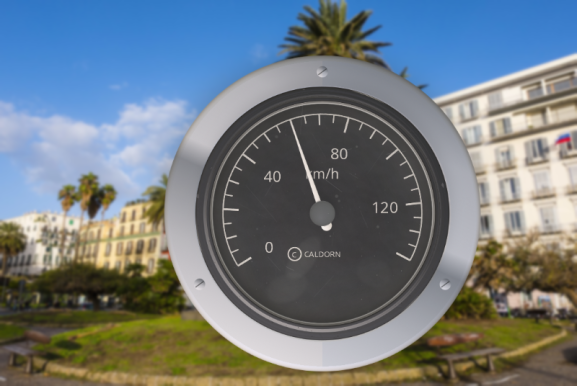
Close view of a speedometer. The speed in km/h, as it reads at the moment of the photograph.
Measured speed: 60 km/h
